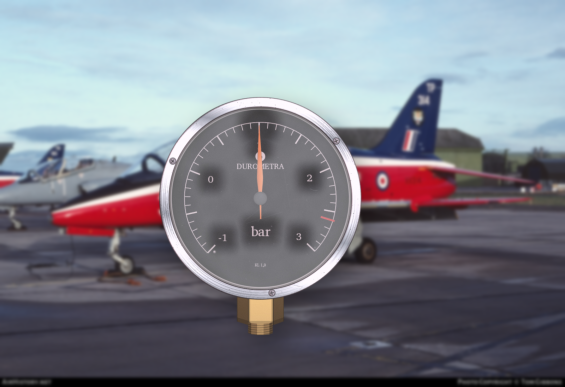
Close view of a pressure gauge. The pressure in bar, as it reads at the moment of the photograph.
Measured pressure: 1 bar
